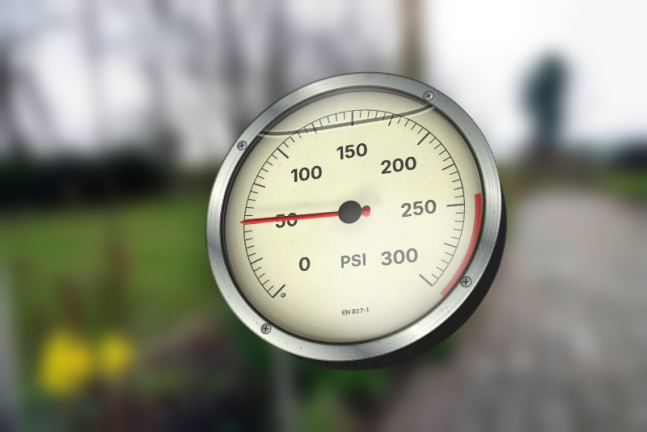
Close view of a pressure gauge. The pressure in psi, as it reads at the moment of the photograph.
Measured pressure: 50 psi
